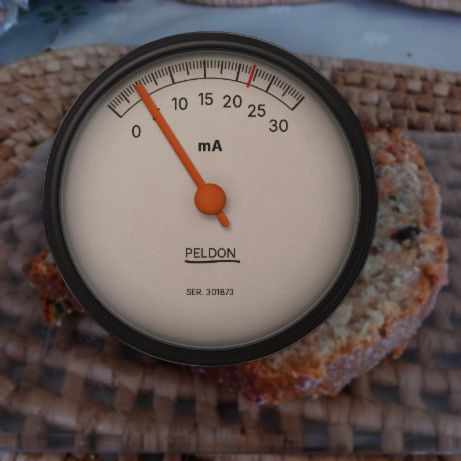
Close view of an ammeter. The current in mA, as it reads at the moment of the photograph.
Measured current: 5 mA
